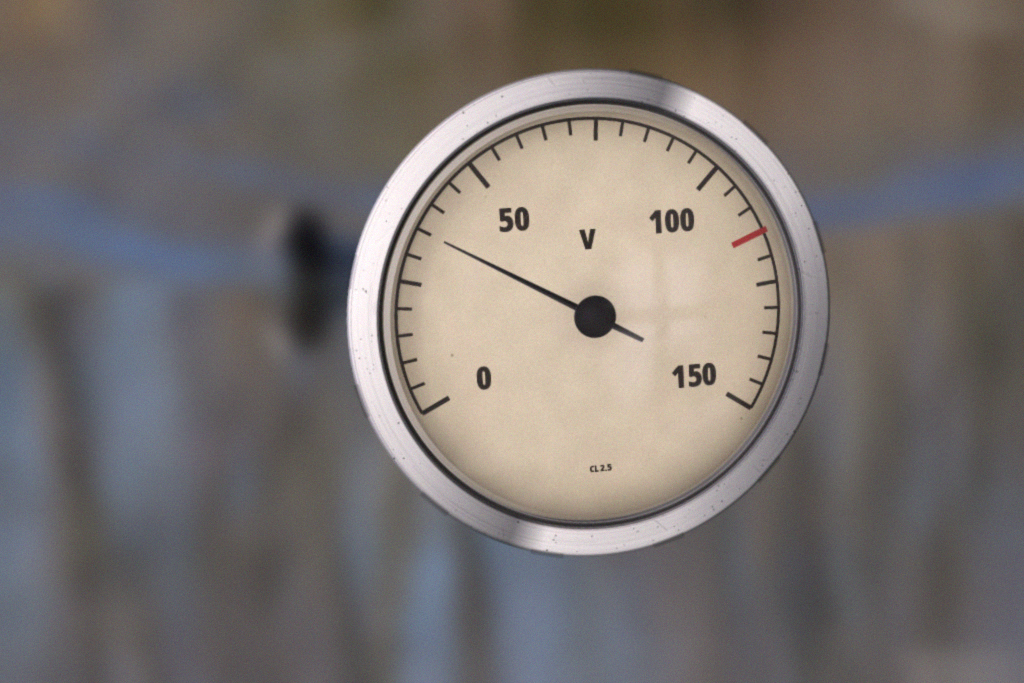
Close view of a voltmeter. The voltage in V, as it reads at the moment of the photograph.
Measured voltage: 35 V
